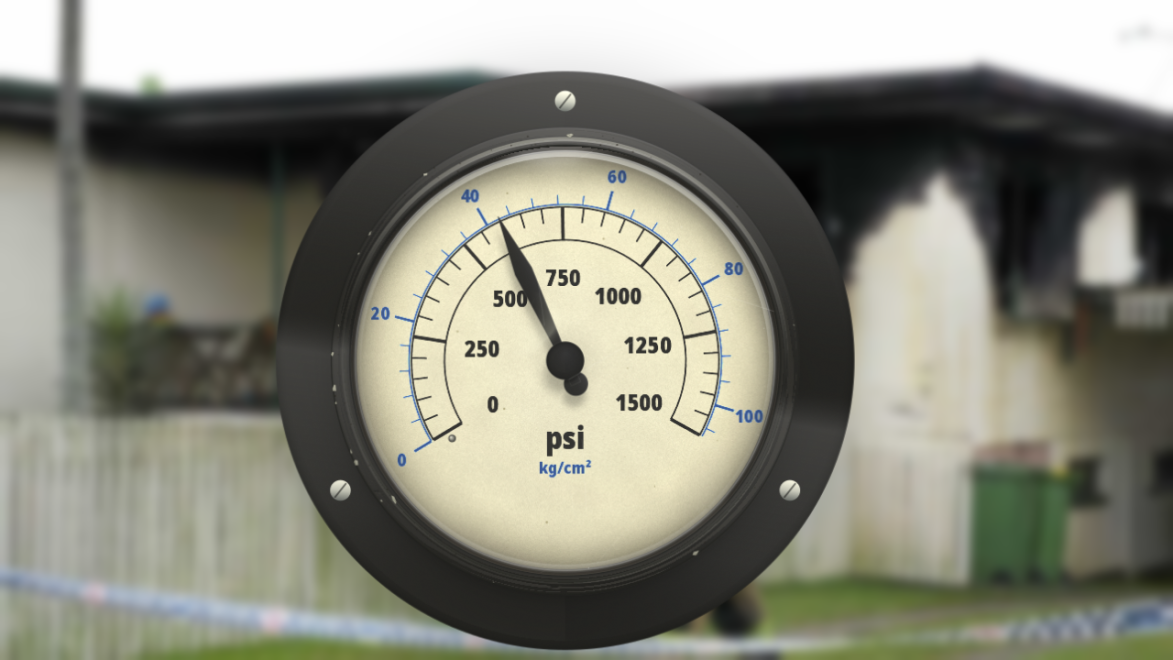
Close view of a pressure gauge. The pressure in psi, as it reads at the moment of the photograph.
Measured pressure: 600 psi
